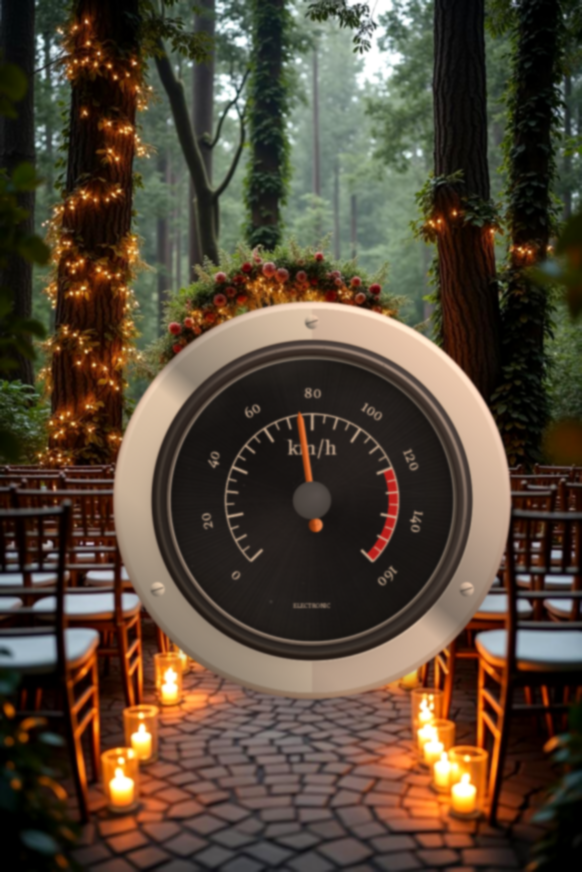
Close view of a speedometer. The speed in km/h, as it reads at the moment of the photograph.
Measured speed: 75 km/h
